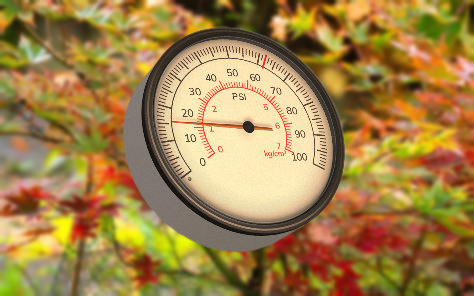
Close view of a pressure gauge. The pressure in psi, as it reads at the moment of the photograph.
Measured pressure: 15 psi
